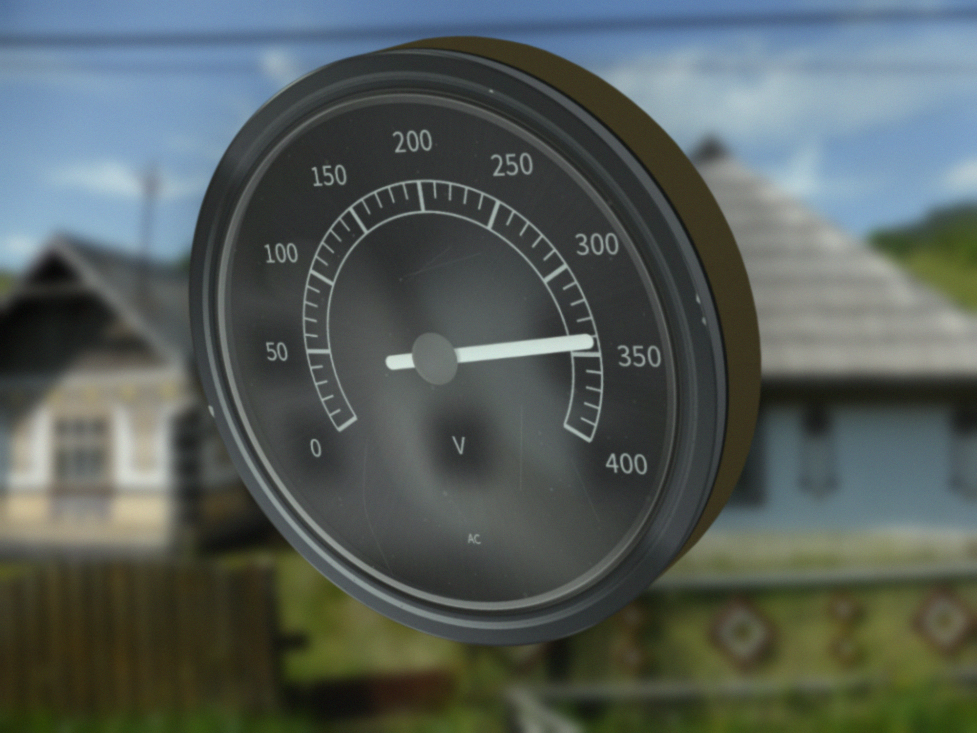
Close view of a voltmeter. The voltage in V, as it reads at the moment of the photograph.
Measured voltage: 340 V
